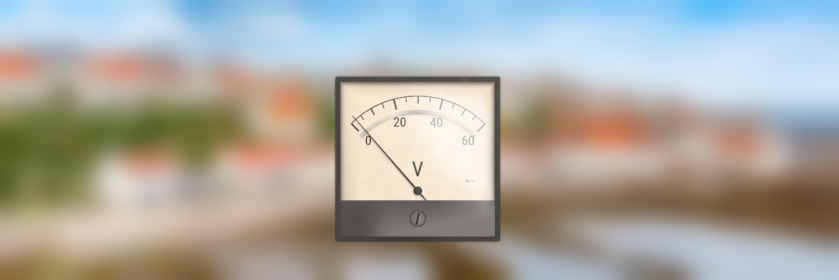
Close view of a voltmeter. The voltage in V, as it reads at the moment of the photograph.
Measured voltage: 2.5 V
